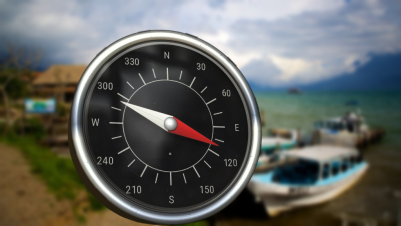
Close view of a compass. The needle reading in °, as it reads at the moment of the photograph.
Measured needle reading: 112.5 °
